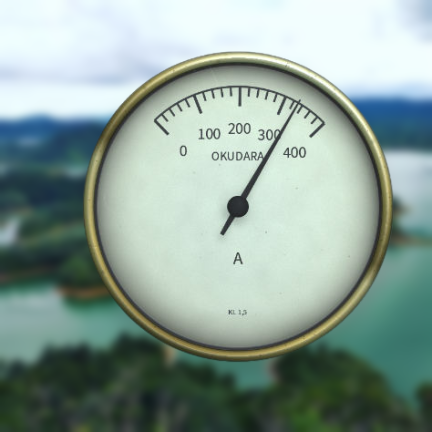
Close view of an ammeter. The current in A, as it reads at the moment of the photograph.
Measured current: 330 A
